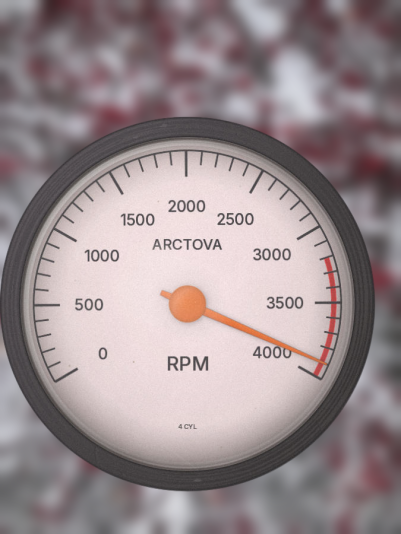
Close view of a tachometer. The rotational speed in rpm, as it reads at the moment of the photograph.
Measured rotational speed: 3900 rpm
